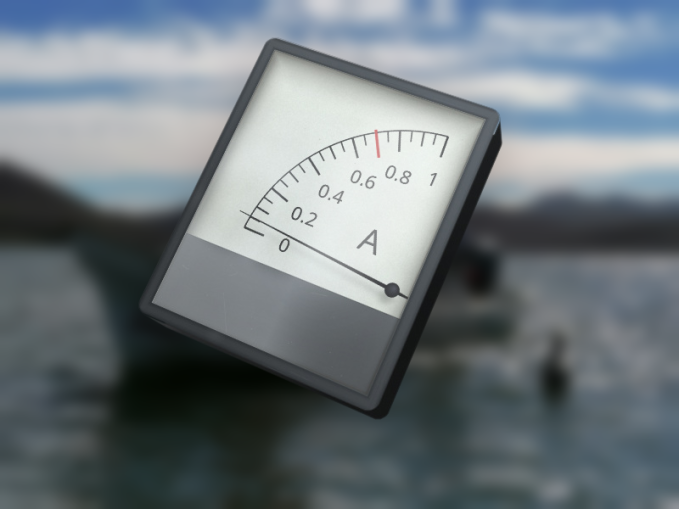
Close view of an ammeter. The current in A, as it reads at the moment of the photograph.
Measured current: 0.05 A
